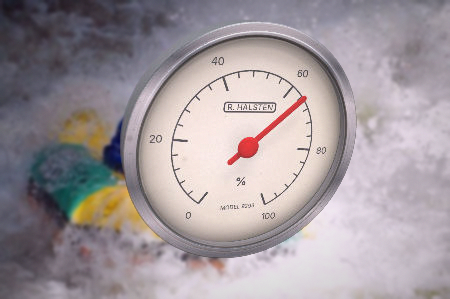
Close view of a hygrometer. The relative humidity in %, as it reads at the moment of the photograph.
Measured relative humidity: 64 %
